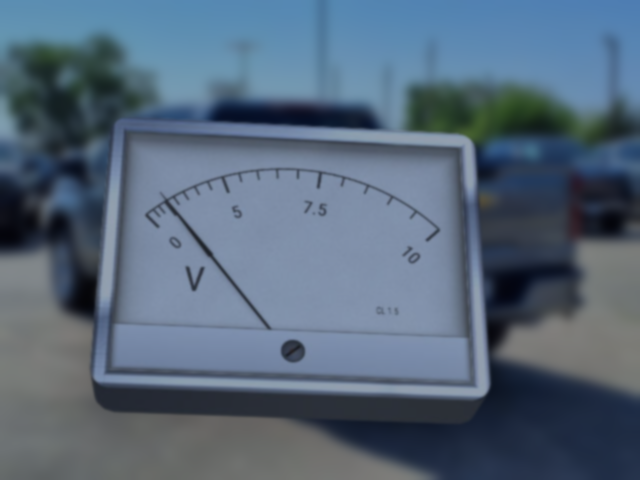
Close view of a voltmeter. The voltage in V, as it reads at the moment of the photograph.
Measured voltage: 2.5 V
